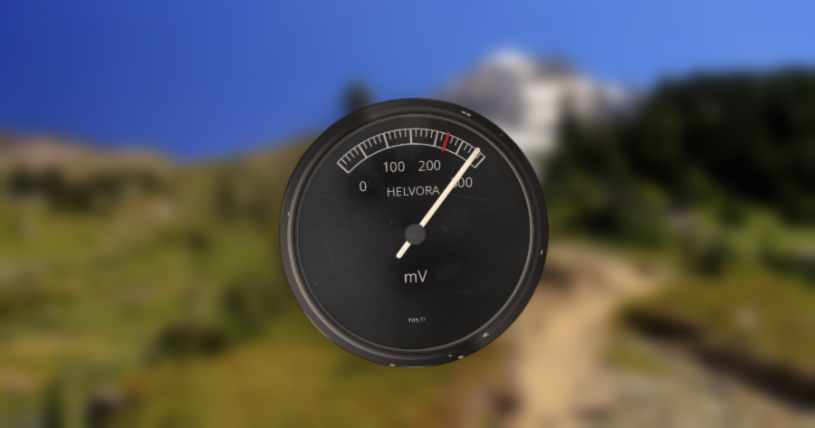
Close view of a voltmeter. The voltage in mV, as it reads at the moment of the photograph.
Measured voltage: 280 mV
